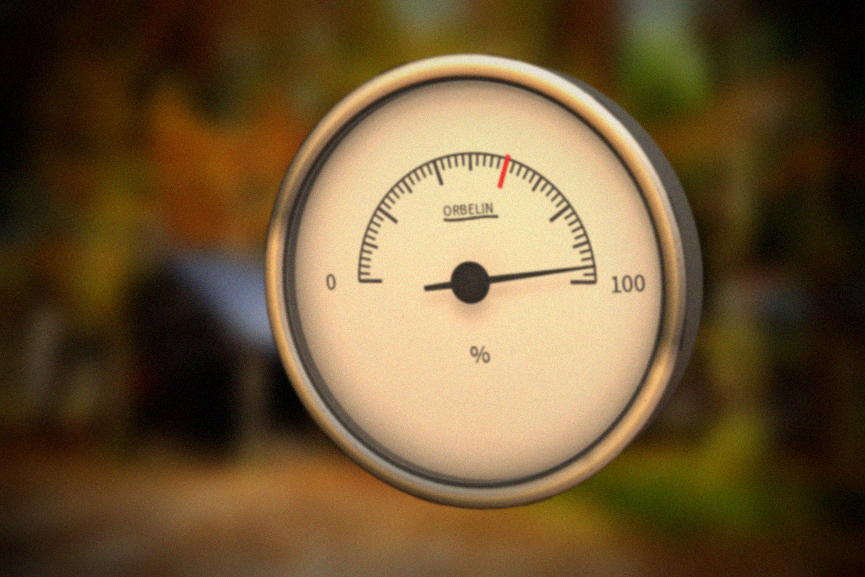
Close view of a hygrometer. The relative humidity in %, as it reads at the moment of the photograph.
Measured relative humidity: 96 %
